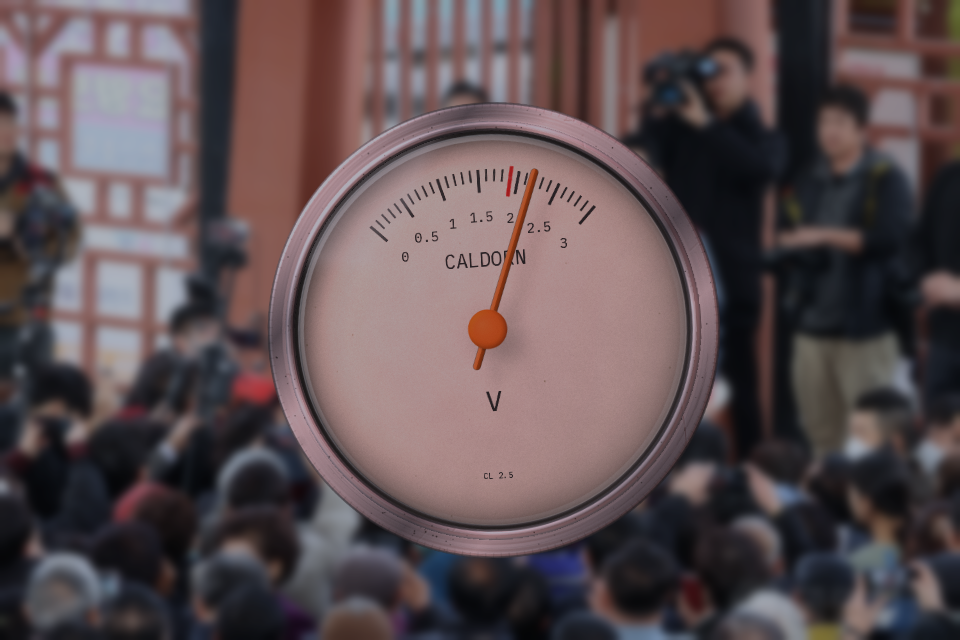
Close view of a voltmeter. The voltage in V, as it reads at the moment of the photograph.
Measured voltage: 2.2 V
